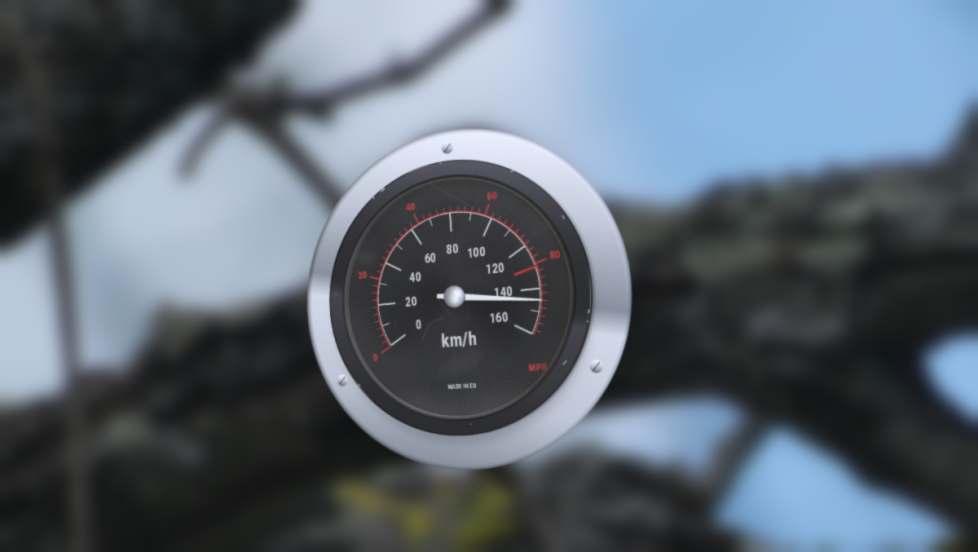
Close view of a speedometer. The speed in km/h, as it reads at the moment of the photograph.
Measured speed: 145 km/h
